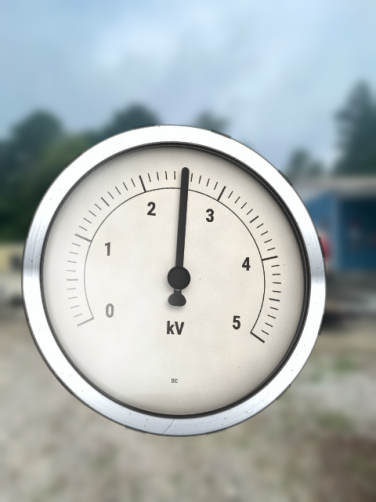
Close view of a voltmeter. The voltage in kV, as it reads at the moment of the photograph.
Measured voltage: 2.5 kV
